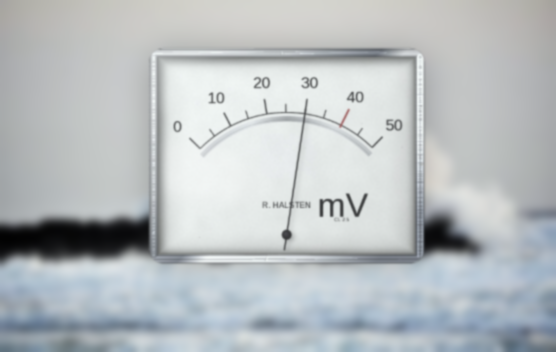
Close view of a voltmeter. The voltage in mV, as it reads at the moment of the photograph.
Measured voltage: 30 mV
